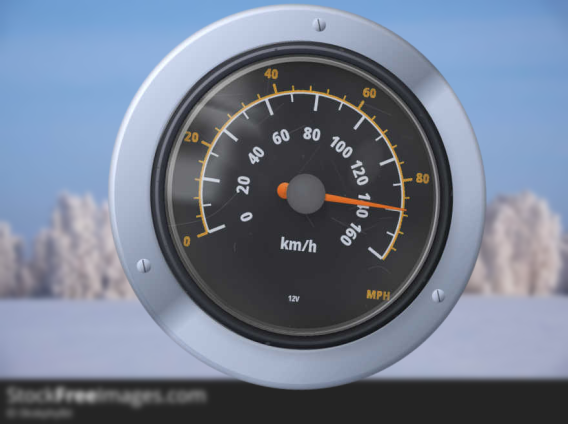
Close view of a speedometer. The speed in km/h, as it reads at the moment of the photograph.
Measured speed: 140 km/h
